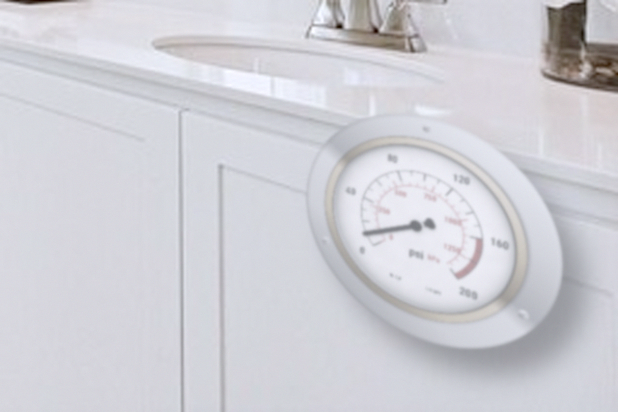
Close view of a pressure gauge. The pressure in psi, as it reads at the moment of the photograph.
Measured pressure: 10 psi
